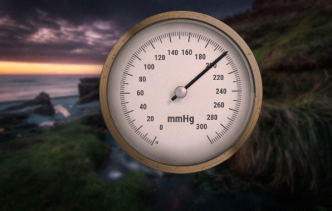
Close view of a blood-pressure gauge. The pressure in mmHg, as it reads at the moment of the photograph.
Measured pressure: 200 mmHg
